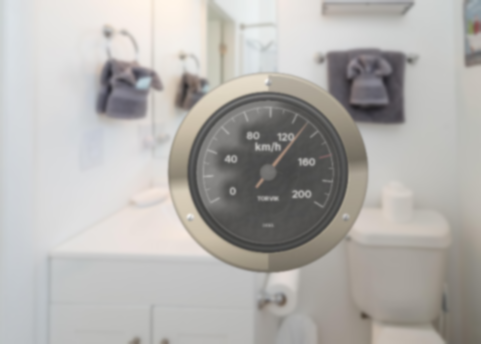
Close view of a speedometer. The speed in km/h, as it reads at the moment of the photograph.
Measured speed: 130 km/h
